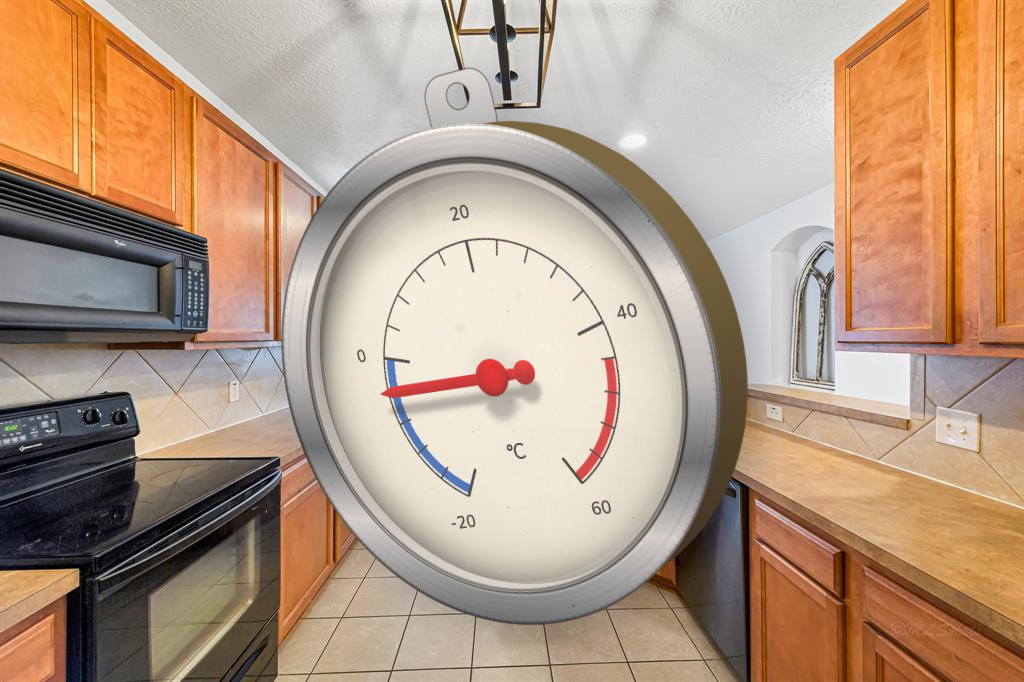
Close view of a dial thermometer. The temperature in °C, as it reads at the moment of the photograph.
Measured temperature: -4 °C
